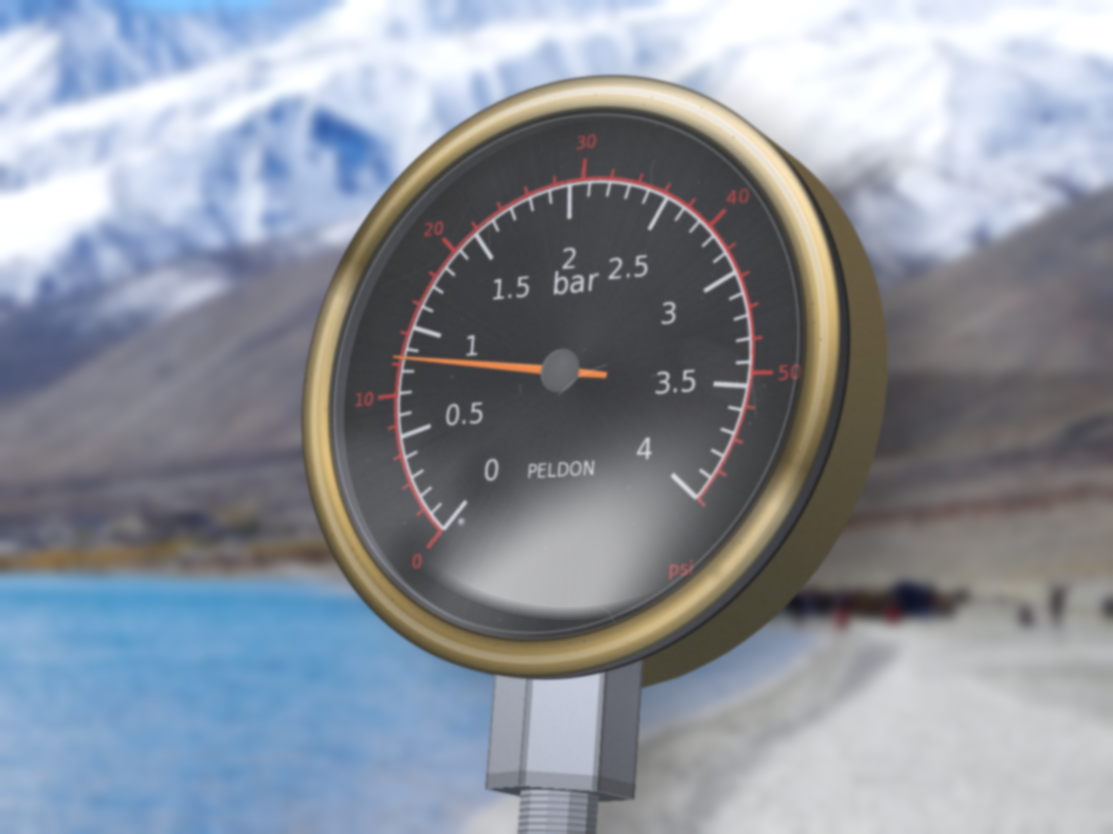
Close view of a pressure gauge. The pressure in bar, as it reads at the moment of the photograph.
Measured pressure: 0.85 bar
